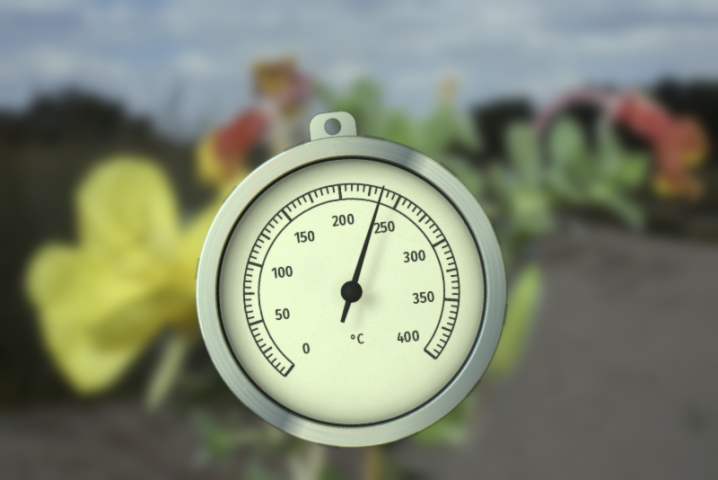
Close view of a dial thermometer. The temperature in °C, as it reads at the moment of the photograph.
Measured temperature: 235 °C
